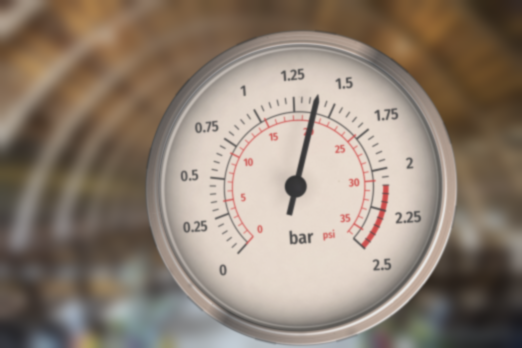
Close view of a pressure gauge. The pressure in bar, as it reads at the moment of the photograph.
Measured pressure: 1.4 bar
